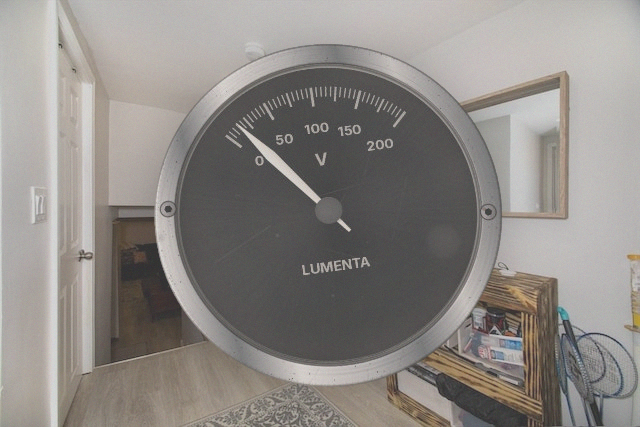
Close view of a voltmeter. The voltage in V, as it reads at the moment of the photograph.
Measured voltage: 15 V
